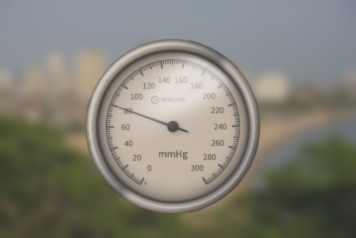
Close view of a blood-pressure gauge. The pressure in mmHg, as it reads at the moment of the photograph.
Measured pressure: 80 mmHg
